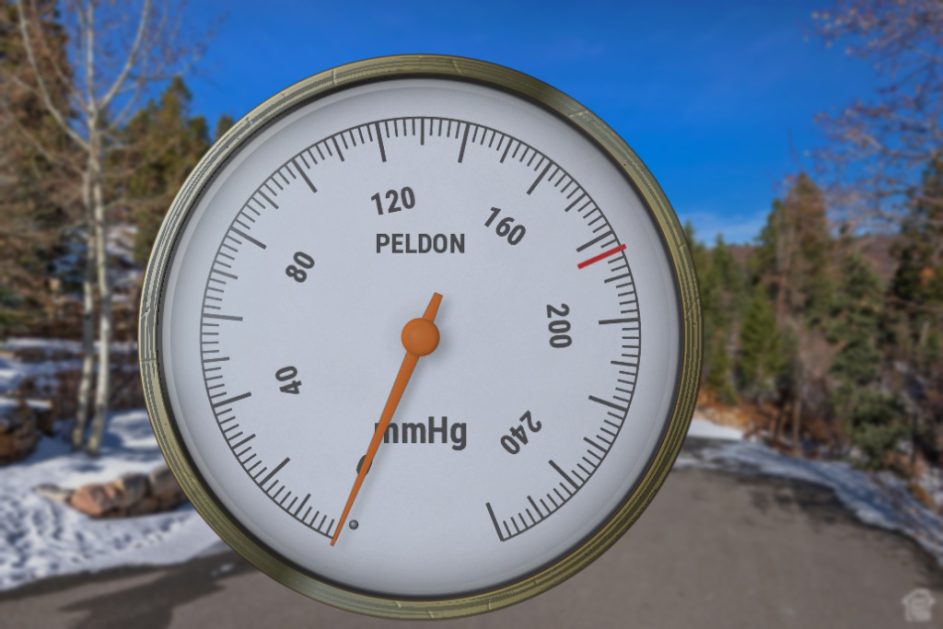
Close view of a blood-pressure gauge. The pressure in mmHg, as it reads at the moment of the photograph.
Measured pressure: 0 mmHg
